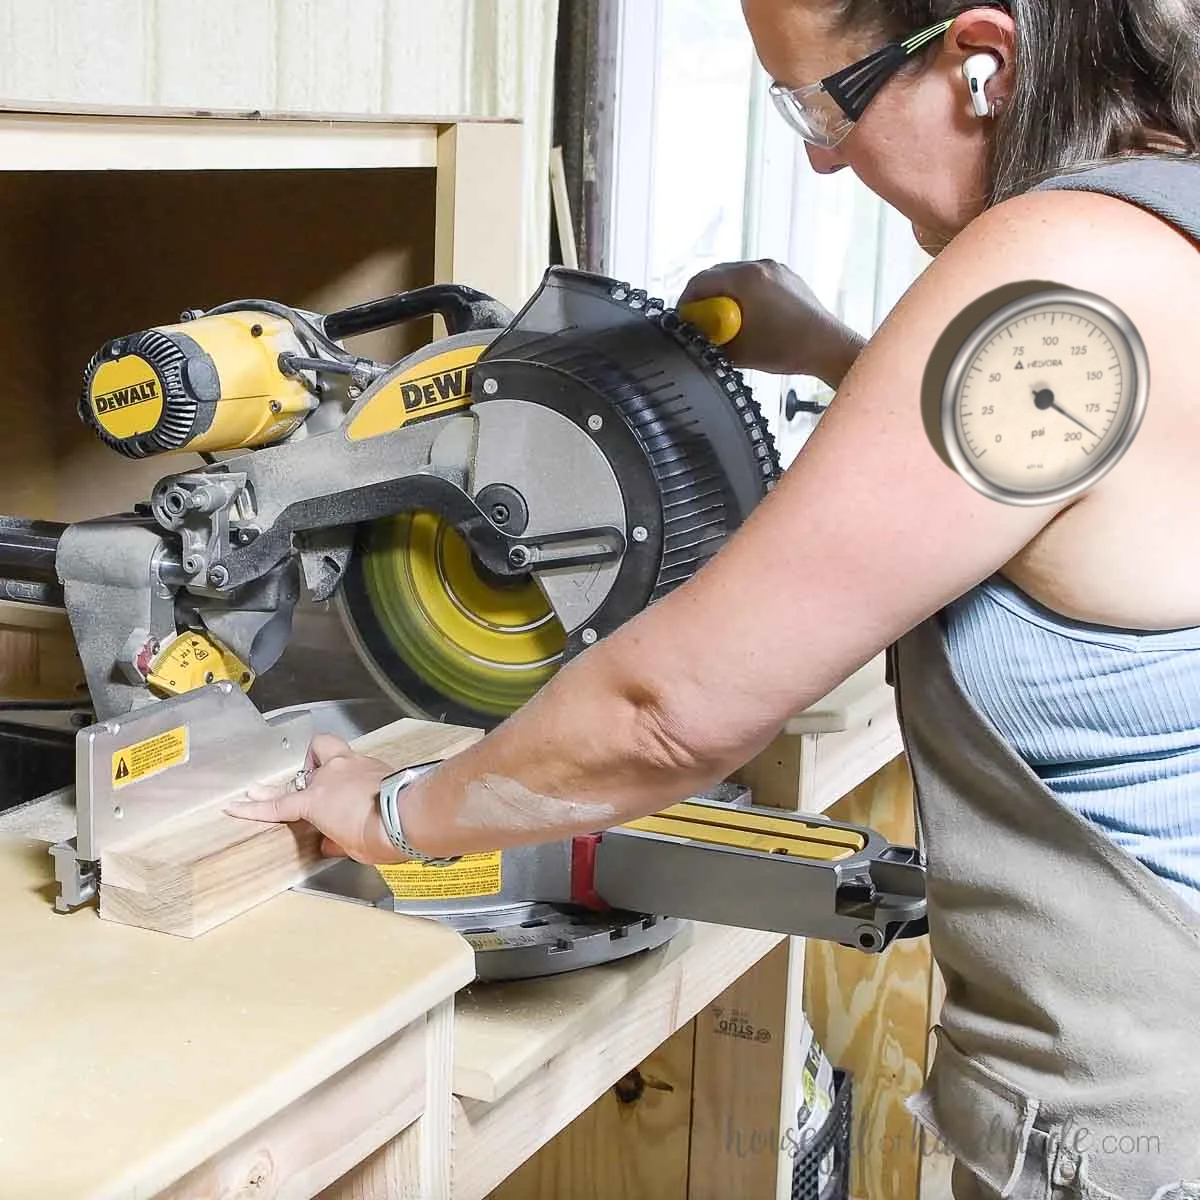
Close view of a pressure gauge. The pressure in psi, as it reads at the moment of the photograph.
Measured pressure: 190 psi
